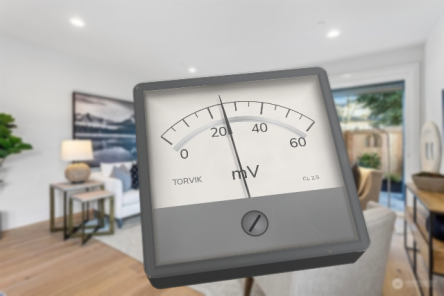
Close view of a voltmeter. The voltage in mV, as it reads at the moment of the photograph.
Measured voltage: 25 mV
